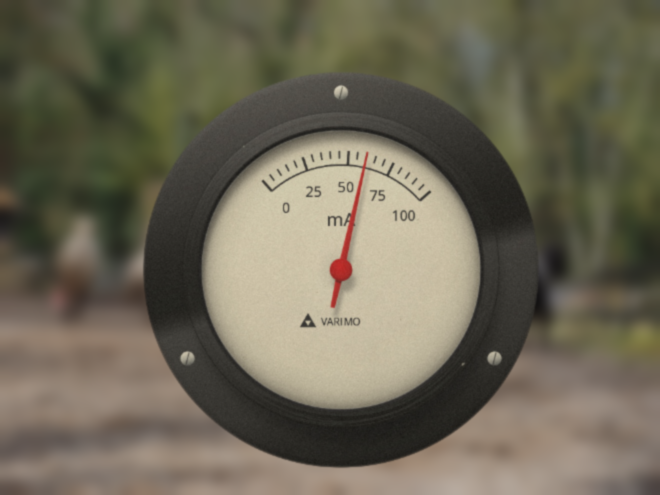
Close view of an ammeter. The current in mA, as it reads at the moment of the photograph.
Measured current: 60 mA
